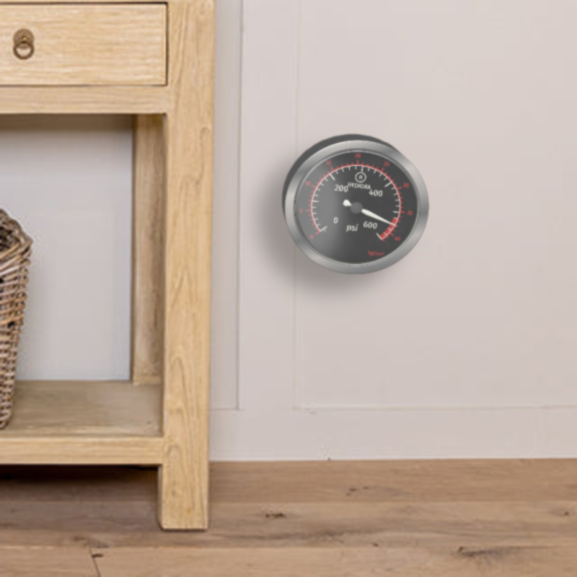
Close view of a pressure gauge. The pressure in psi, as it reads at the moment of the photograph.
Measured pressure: 540 psi
